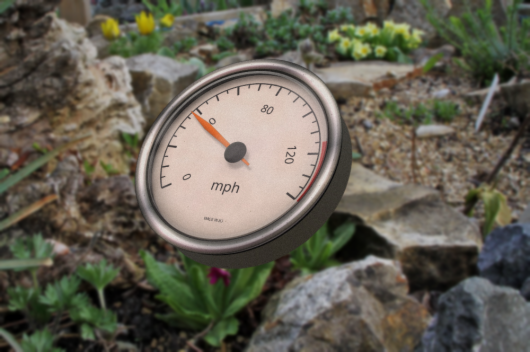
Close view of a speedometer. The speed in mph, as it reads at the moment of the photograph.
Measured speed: 37.5 mph
